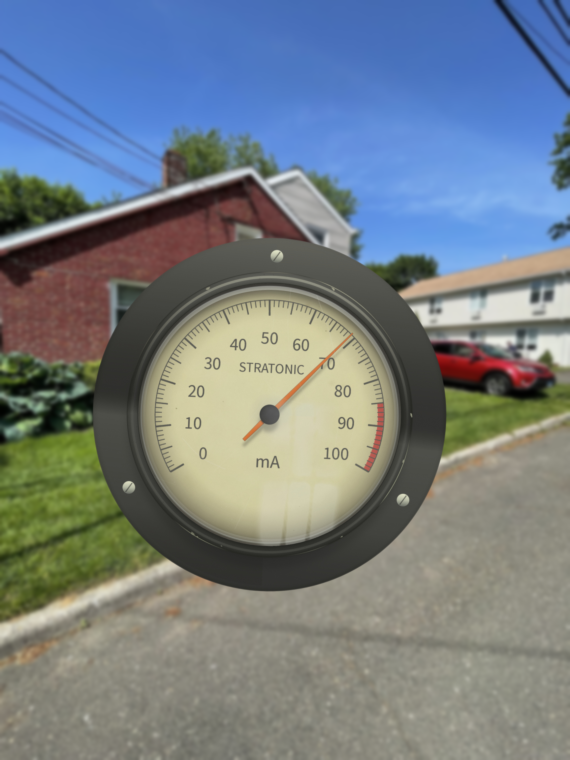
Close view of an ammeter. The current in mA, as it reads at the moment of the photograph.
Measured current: 69 mA
